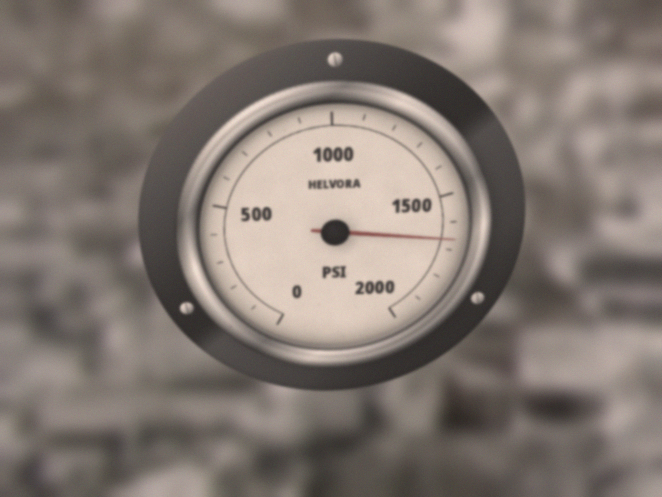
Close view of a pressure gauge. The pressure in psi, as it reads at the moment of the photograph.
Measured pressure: 1650 psi
